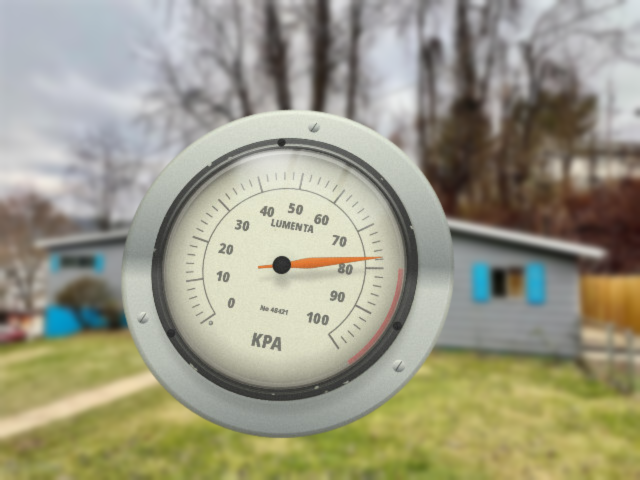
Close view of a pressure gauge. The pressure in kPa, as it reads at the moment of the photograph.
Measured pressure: 78 kPa
